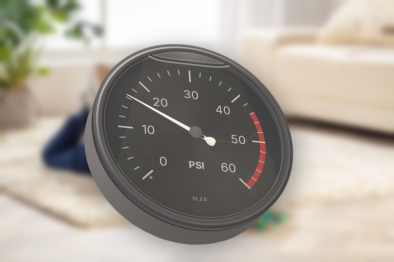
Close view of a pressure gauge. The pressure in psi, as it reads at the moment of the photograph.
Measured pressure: 16 psi
